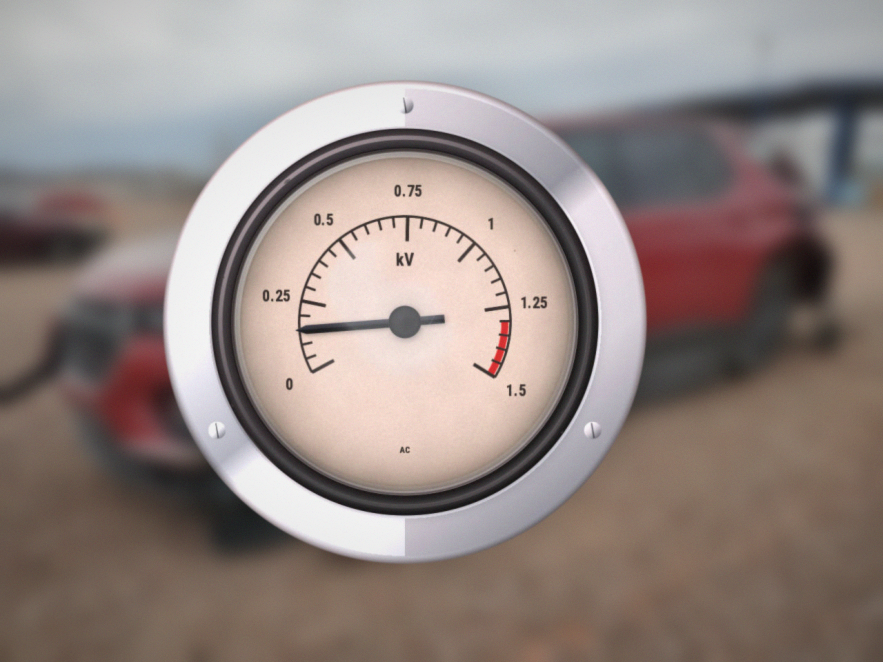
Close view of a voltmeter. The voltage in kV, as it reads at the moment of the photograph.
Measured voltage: 0.15 kV
